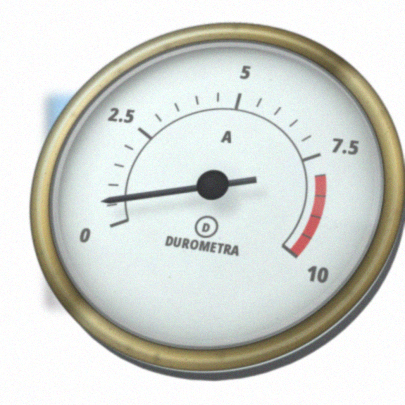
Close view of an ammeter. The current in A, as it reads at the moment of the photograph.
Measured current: 0.5 A
